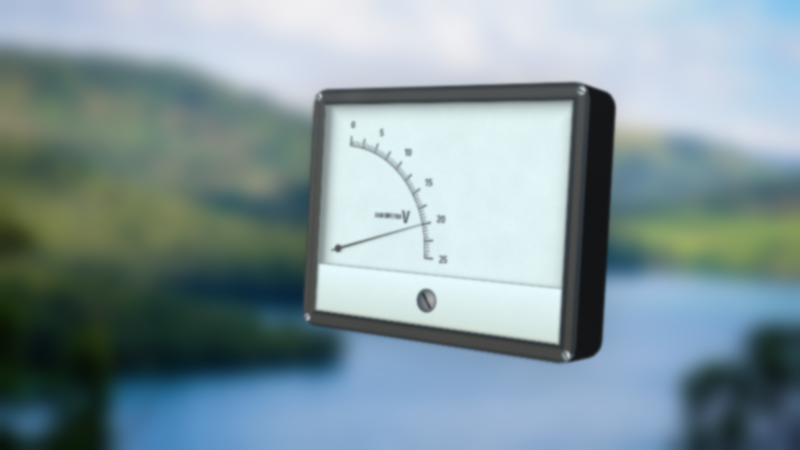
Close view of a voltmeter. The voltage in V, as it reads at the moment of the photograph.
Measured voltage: 20 V
